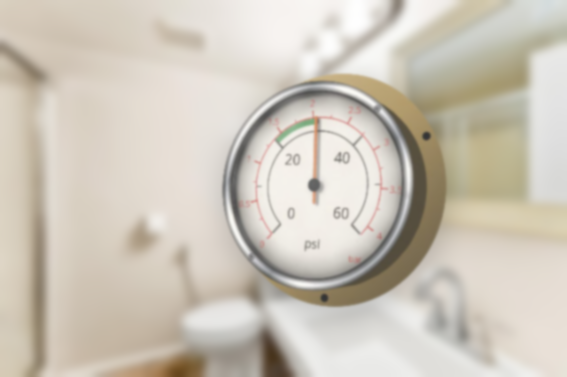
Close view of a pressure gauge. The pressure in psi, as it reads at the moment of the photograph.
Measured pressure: 30 psi
